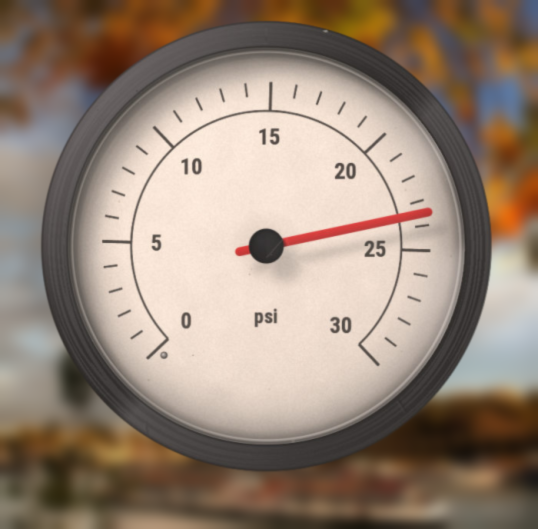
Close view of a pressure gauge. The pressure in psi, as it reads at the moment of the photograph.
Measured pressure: 23.5 psi
